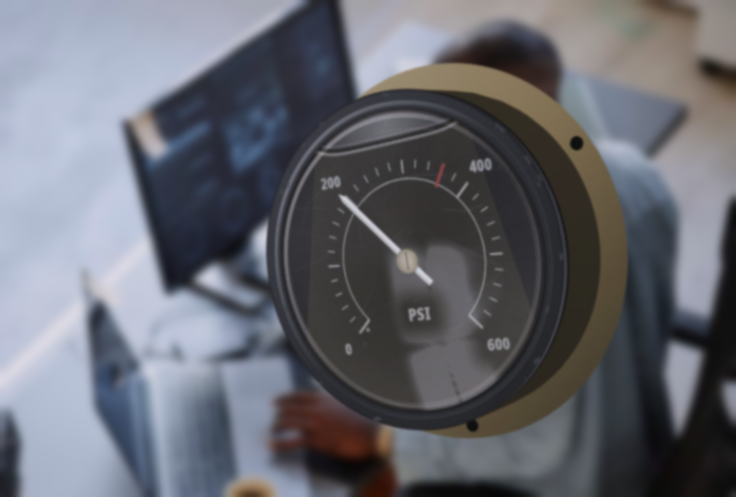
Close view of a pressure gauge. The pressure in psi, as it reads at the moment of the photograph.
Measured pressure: 200 psi
